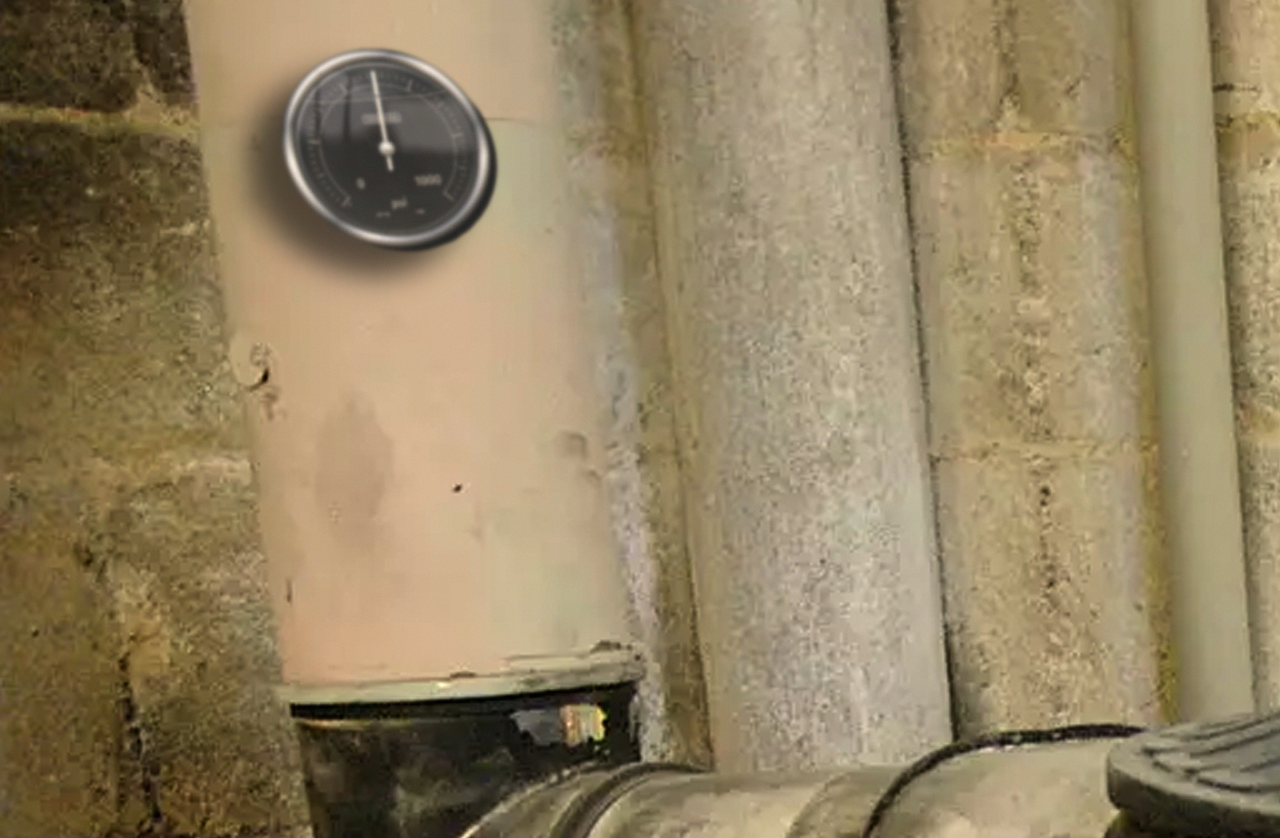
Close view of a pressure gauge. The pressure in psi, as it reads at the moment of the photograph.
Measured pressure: 500 psi
